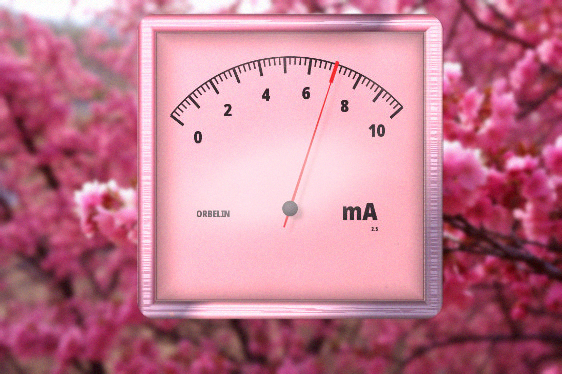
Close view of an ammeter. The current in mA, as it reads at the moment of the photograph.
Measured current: 7 mA
